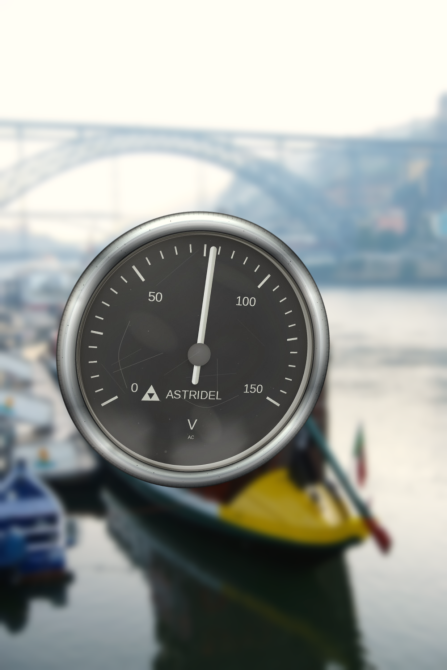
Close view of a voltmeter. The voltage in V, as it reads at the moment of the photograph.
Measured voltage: 77.5 V
